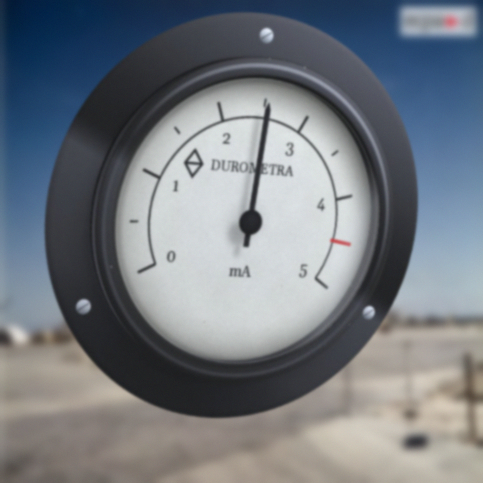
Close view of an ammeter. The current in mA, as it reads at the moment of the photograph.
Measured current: 2.5 mA
